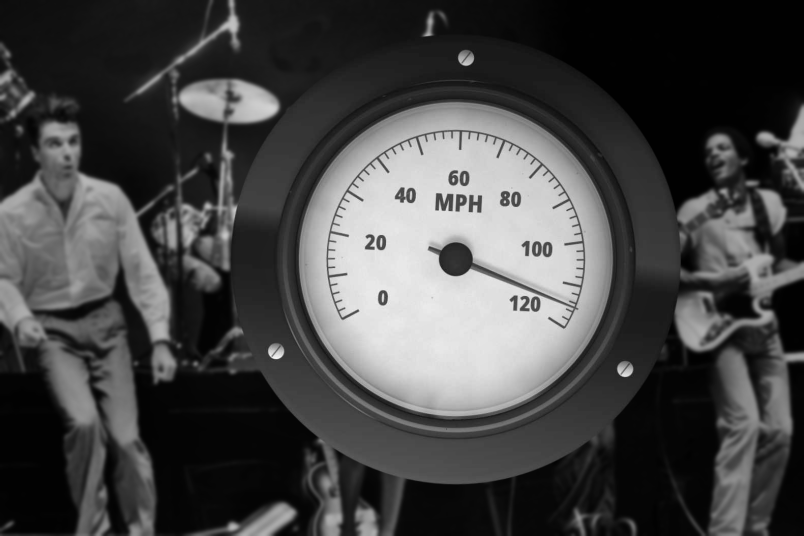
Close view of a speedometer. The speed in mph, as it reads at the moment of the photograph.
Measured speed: 115 mph
